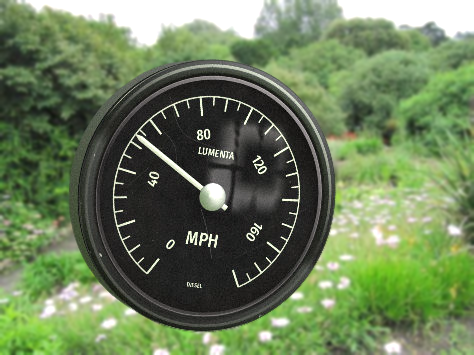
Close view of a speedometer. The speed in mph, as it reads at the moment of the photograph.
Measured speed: 52.5 mph
